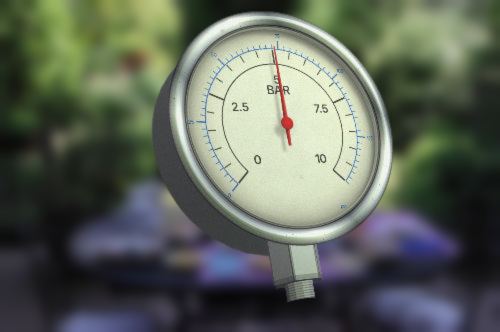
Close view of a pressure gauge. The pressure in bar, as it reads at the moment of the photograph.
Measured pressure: 5 bar
